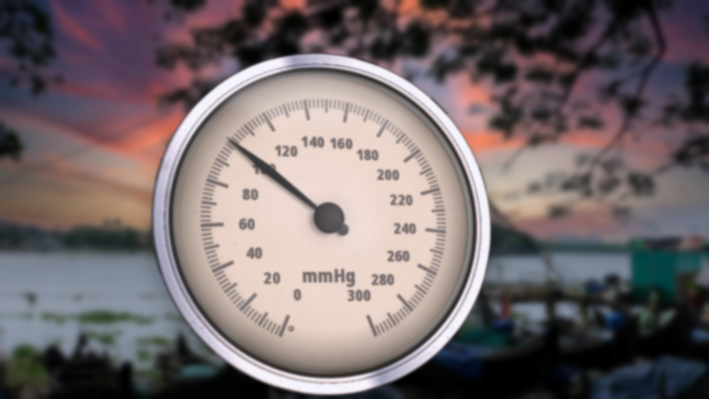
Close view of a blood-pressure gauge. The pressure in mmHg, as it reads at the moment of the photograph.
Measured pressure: 100 mmHg
